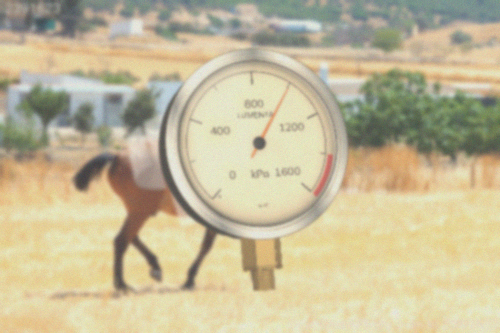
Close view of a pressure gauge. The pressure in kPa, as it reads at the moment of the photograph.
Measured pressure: 1000 kPa
